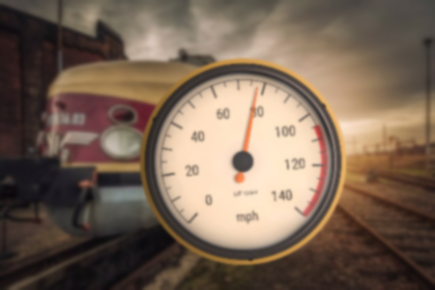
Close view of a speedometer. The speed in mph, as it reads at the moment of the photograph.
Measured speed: 77.5 mph
